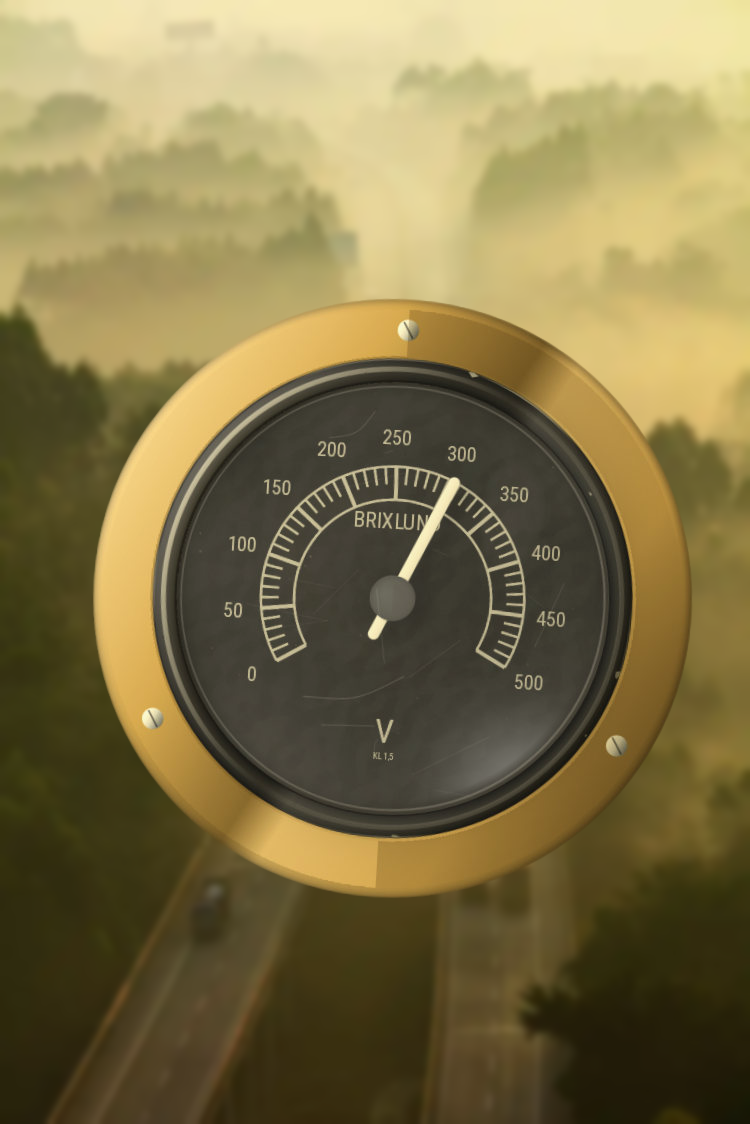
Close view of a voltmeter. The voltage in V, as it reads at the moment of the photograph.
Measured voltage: 305 V
